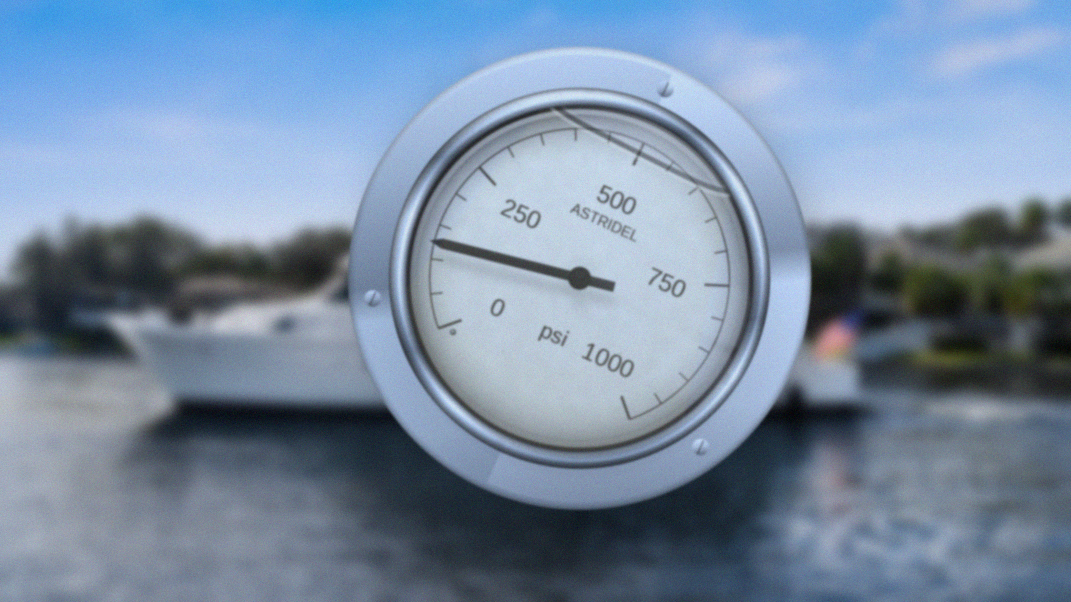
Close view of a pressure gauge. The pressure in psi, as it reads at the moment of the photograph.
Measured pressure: 125 psi
